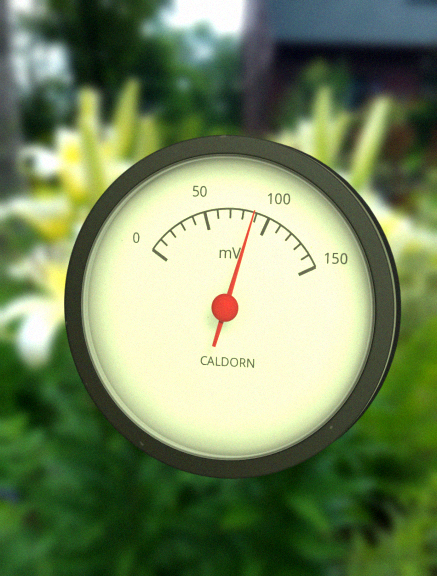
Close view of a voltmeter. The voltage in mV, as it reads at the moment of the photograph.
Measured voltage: 90 mV
